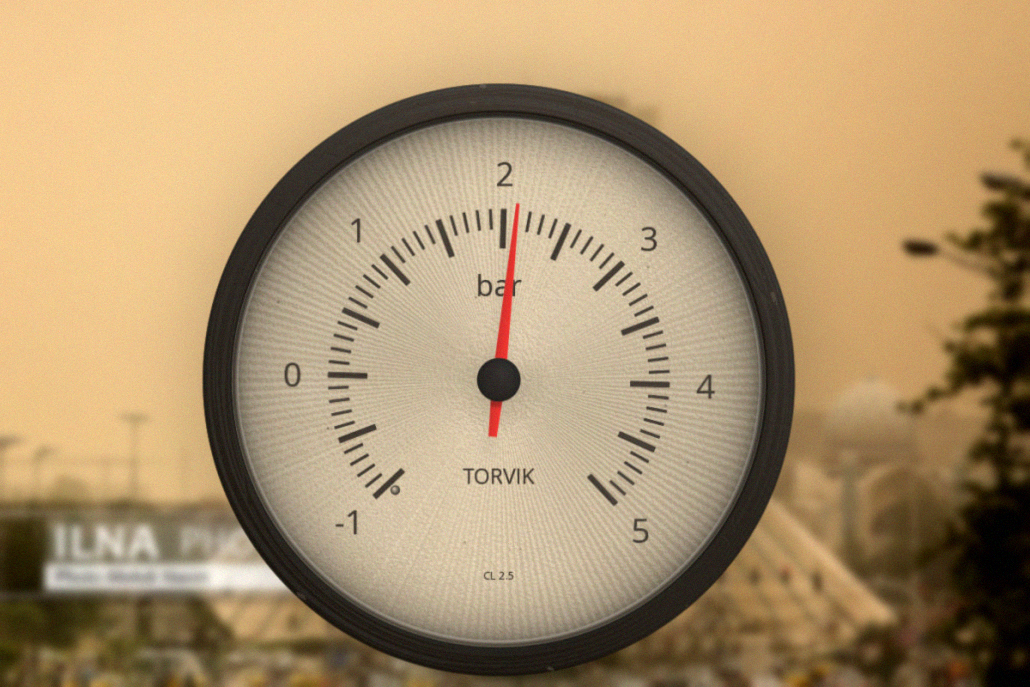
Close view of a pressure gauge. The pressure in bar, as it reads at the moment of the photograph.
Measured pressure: 2.1 bar
